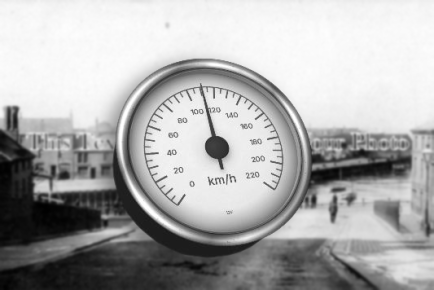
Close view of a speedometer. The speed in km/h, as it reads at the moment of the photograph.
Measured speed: 110 km/h
